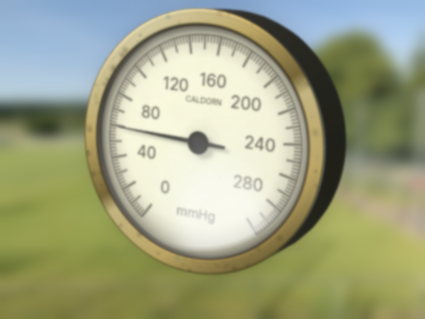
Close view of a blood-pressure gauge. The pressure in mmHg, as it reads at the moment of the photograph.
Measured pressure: 60 mmHg
